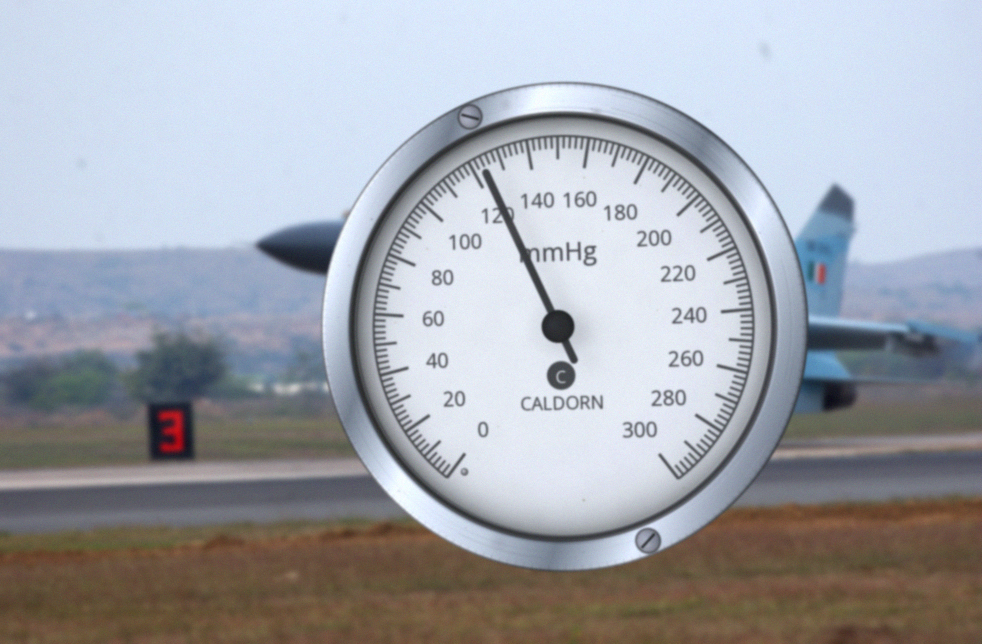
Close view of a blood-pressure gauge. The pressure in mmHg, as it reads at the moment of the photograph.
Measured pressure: 124 mmHg
